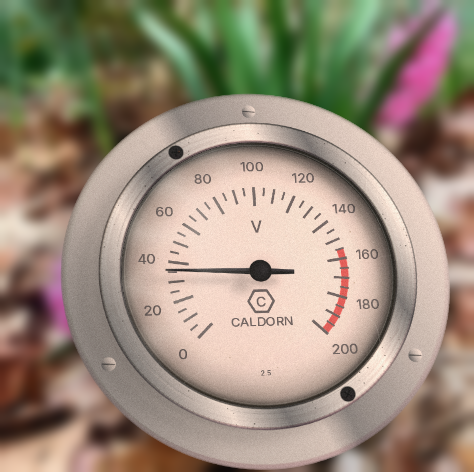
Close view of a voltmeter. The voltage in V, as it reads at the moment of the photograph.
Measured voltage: 35 V
